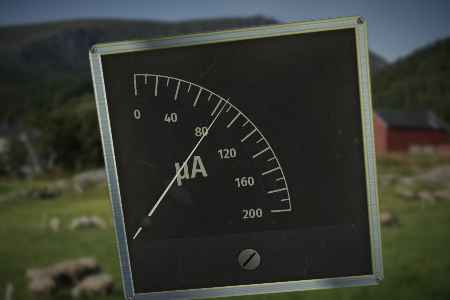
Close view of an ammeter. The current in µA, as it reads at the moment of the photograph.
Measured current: 85 µA
